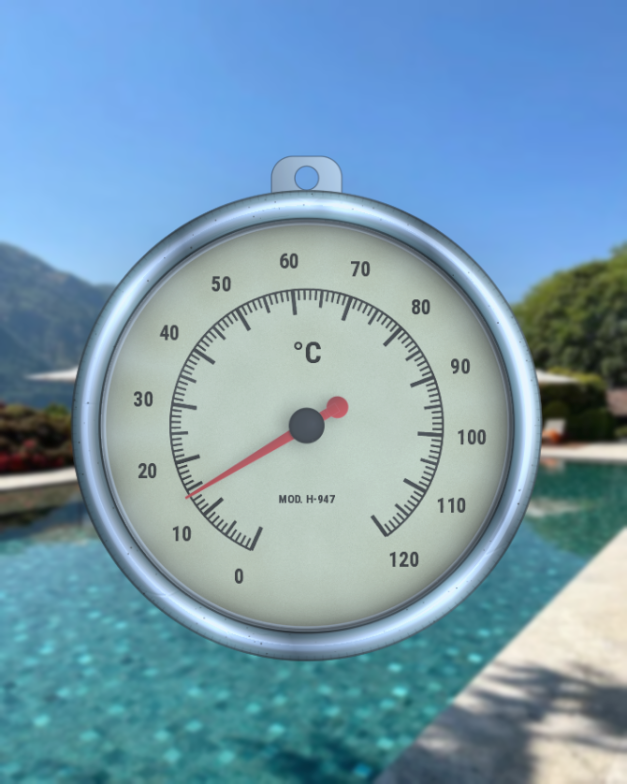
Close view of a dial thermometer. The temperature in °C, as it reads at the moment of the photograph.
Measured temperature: 14 °C
